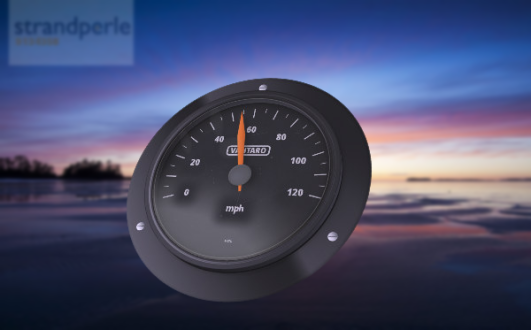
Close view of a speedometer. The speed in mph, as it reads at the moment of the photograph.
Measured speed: 55 mph
